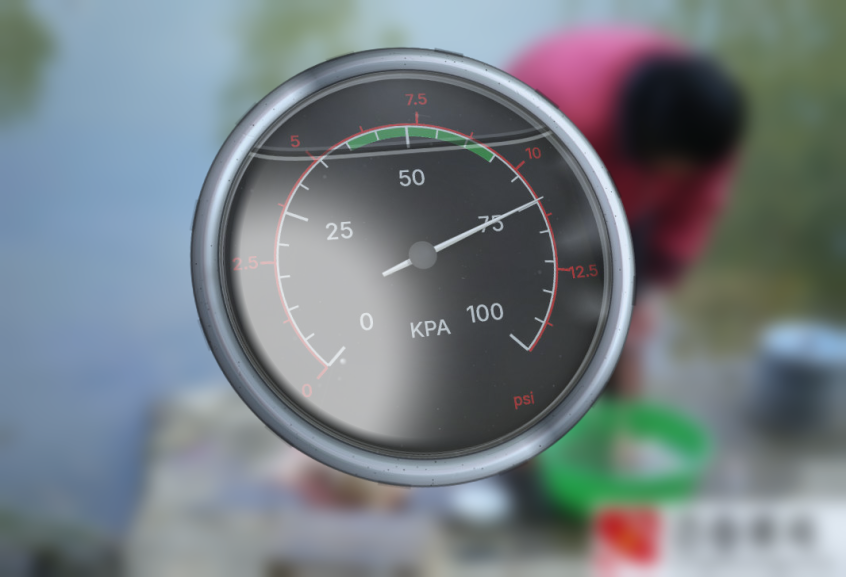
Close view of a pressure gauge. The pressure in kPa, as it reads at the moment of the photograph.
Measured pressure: 75 kPa
